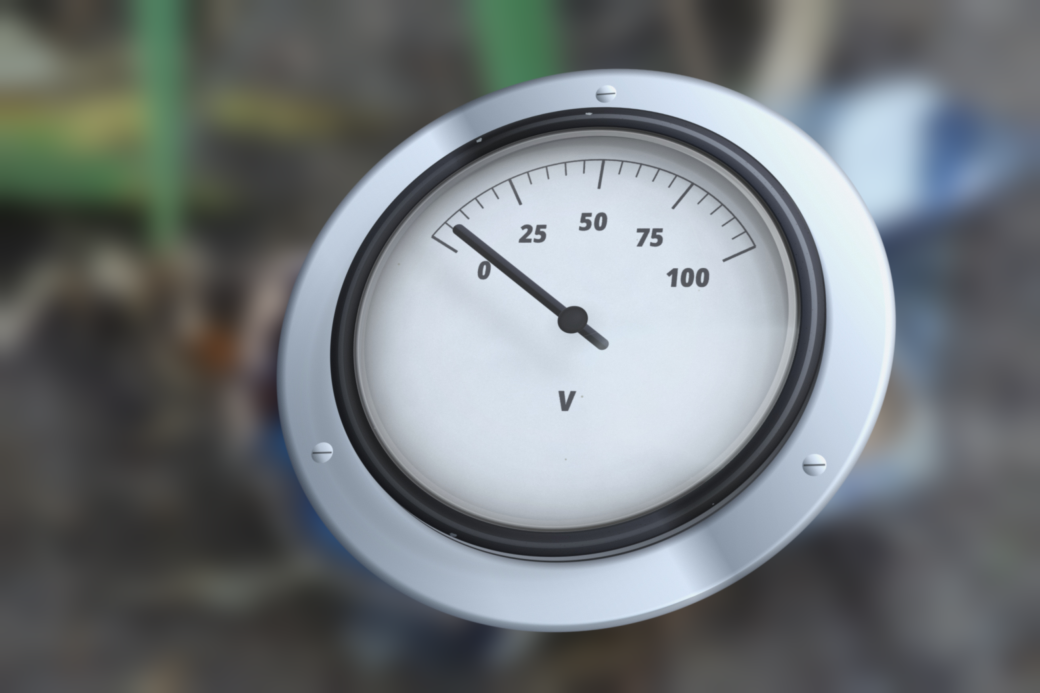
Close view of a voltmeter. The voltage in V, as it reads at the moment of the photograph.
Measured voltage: 5 V
